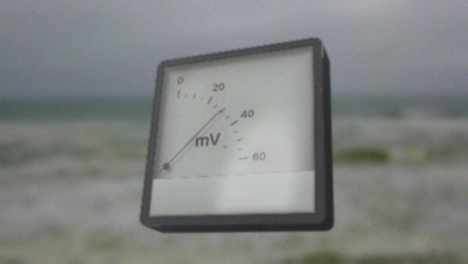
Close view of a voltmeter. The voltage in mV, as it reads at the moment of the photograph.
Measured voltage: 30 mV
